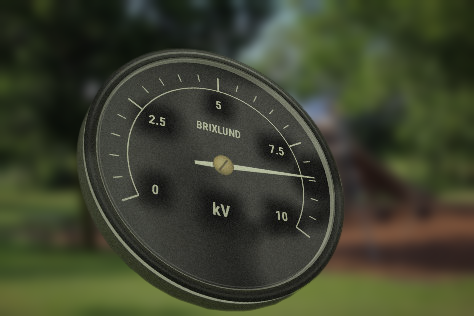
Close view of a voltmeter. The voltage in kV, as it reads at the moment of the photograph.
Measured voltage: 8.5 kV
